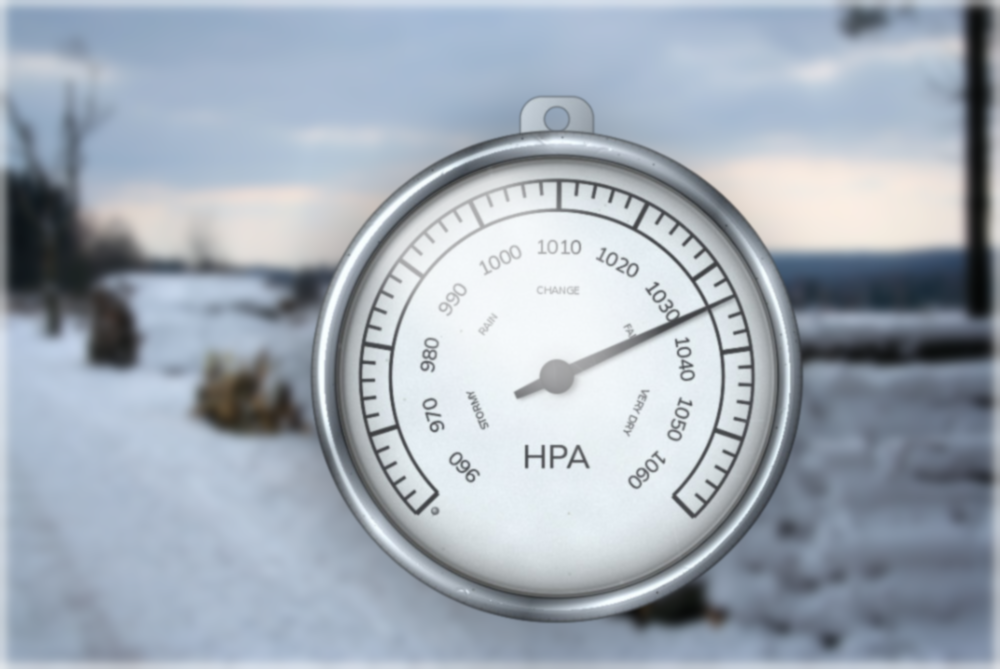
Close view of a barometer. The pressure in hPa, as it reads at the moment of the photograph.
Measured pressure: 1034 hPa
